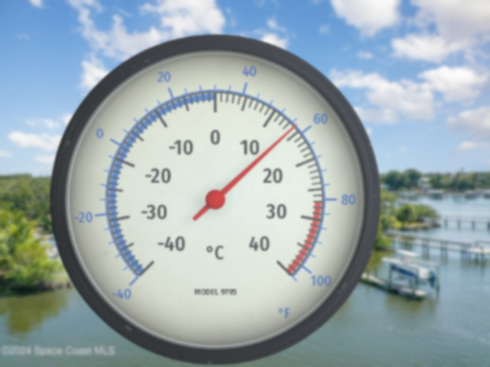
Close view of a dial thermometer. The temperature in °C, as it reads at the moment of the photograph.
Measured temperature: 14 °C
